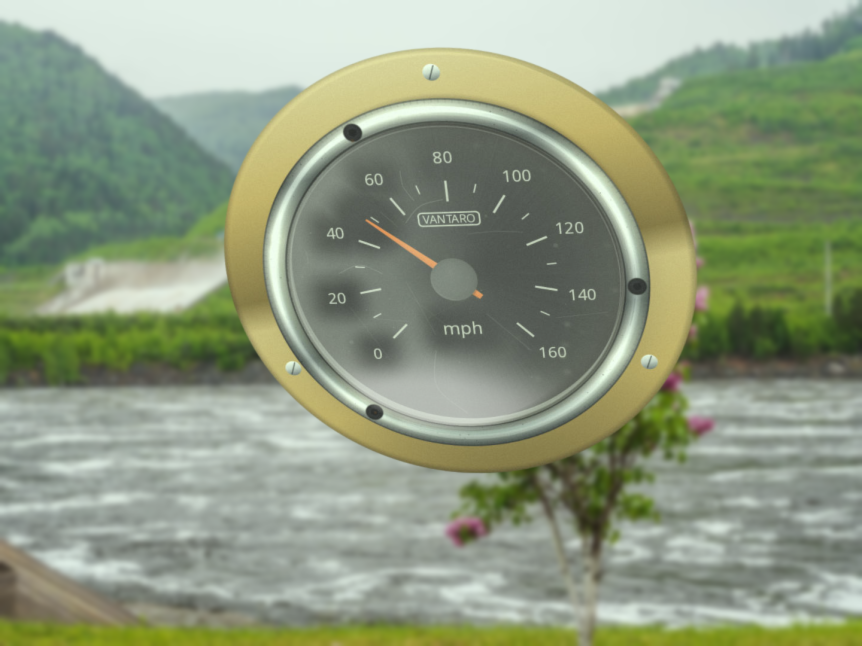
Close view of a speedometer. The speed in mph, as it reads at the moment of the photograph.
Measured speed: 50 mph
